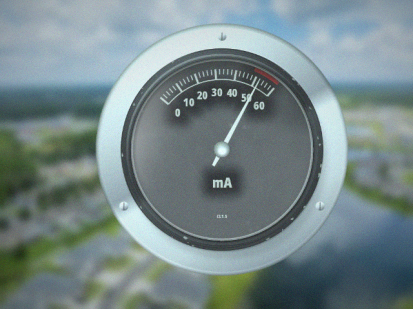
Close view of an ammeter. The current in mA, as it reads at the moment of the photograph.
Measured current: 52 mA
